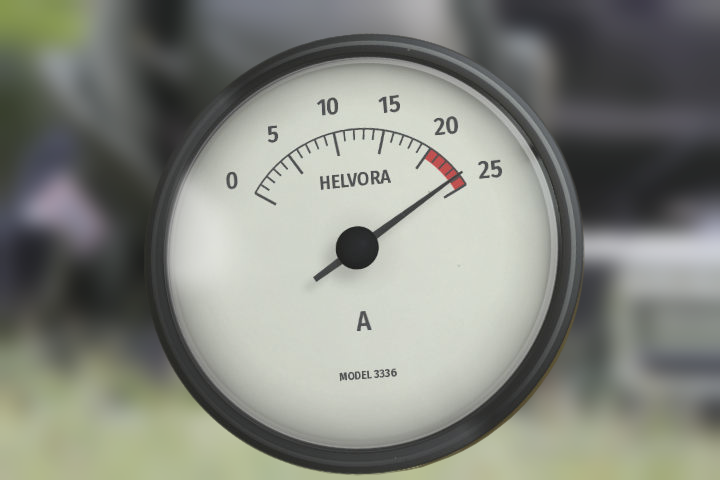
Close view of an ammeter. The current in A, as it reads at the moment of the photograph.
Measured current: 24 A
